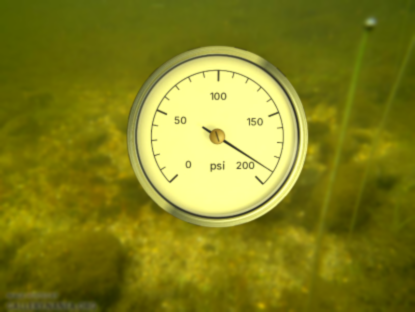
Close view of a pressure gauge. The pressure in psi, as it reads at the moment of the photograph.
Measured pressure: 190 psi
